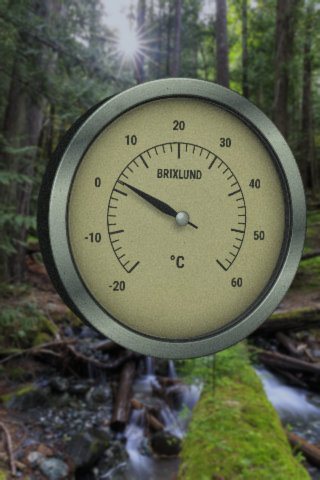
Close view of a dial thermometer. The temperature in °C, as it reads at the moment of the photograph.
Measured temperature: 2 °C
